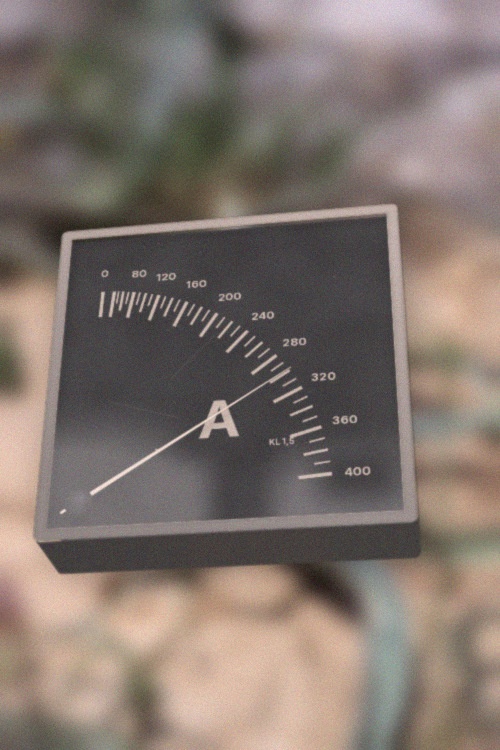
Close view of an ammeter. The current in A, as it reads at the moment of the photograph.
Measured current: 300 A
